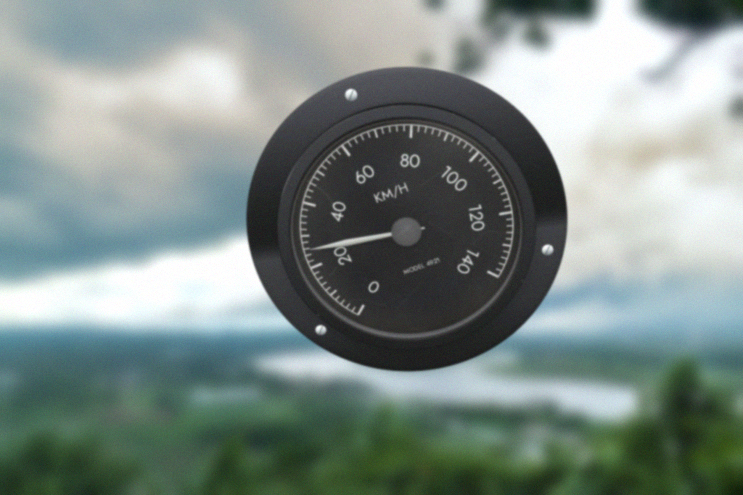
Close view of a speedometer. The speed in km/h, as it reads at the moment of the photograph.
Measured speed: 26 km/h
